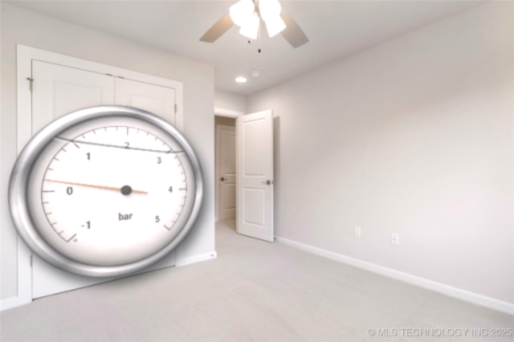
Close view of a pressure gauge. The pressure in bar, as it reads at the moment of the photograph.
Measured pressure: 0.2 bar
